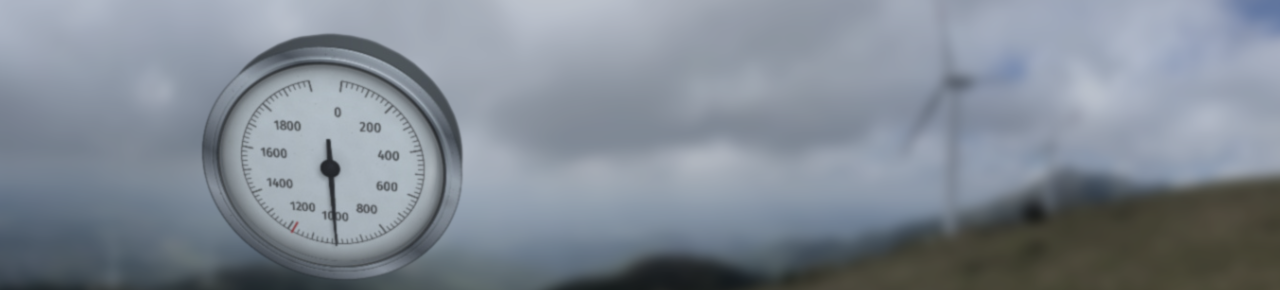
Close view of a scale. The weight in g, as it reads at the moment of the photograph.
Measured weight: 1000 g
